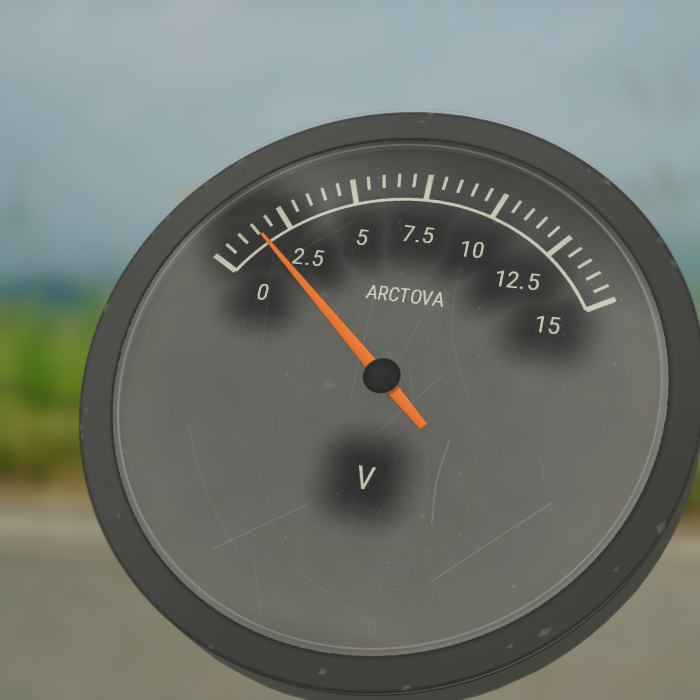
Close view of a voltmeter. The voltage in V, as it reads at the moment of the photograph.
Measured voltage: 1.5 V
